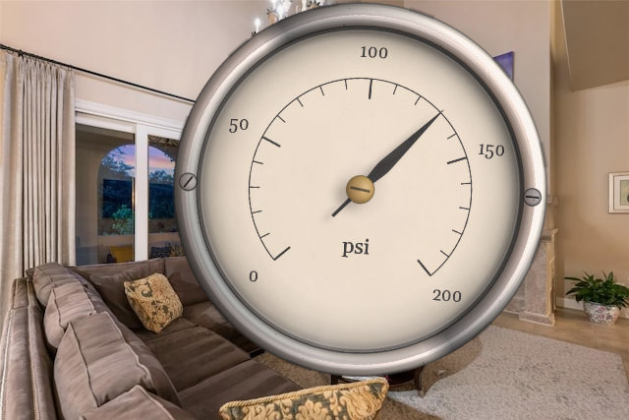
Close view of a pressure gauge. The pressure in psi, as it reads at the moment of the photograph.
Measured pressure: 130 psi
